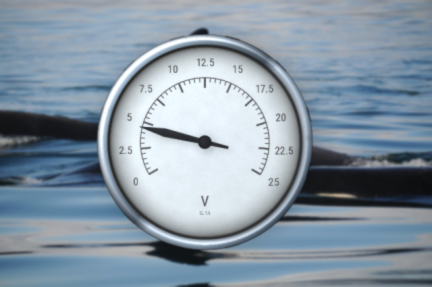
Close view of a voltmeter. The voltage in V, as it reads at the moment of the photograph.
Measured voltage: 4.5 V
